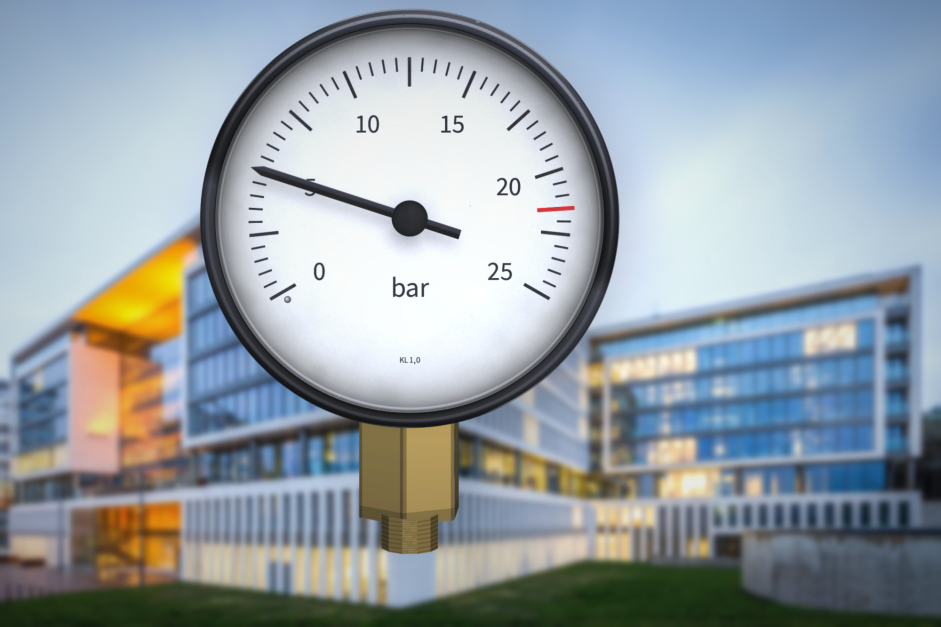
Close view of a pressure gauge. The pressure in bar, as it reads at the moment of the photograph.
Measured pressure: 5 bar
